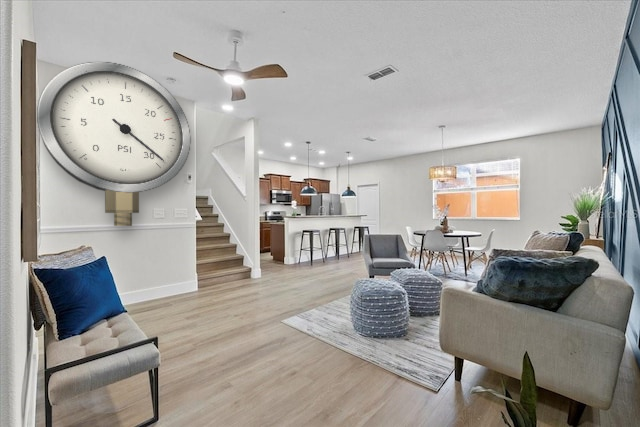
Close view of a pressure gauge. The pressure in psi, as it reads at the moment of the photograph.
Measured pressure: 29 psi
